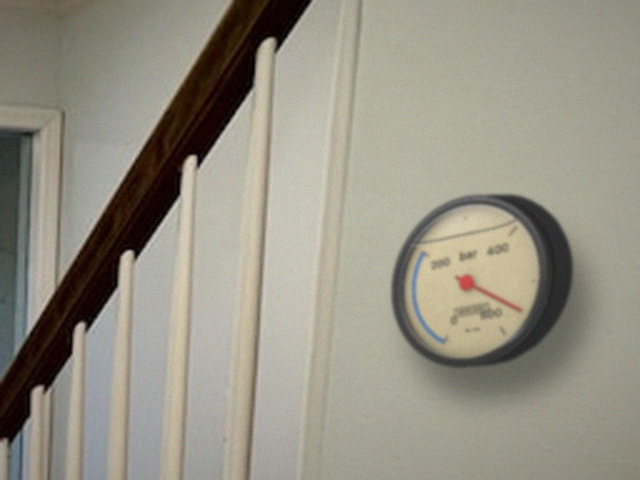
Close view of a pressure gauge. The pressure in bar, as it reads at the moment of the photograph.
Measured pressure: 550 bar
